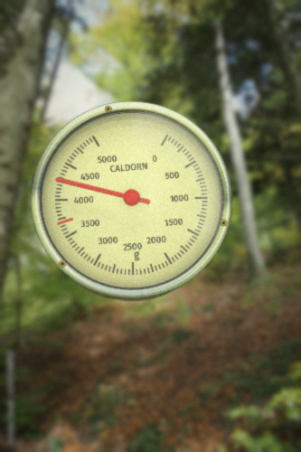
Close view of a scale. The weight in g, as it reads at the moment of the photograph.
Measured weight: 4250 g
